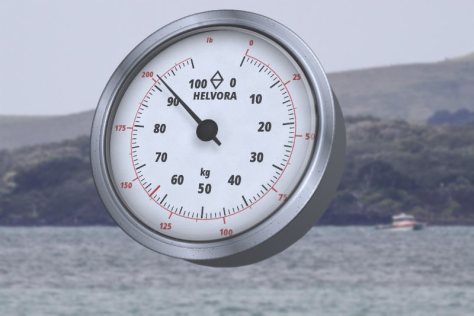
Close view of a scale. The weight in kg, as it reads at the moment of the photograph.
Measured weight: 92 kg
